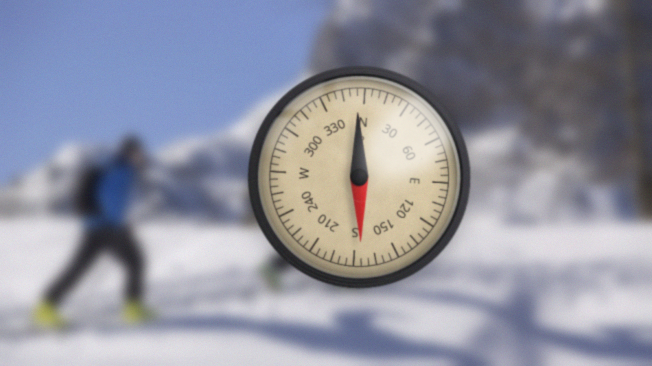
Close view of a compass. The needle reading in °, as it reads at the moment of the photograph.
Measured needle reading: 175 °
